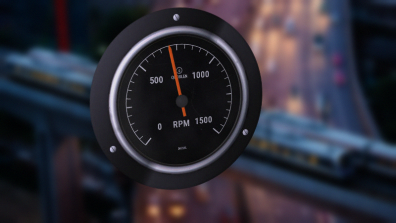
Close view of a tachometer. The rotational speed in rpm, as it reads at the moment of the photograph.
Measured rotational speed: 700 rpm
